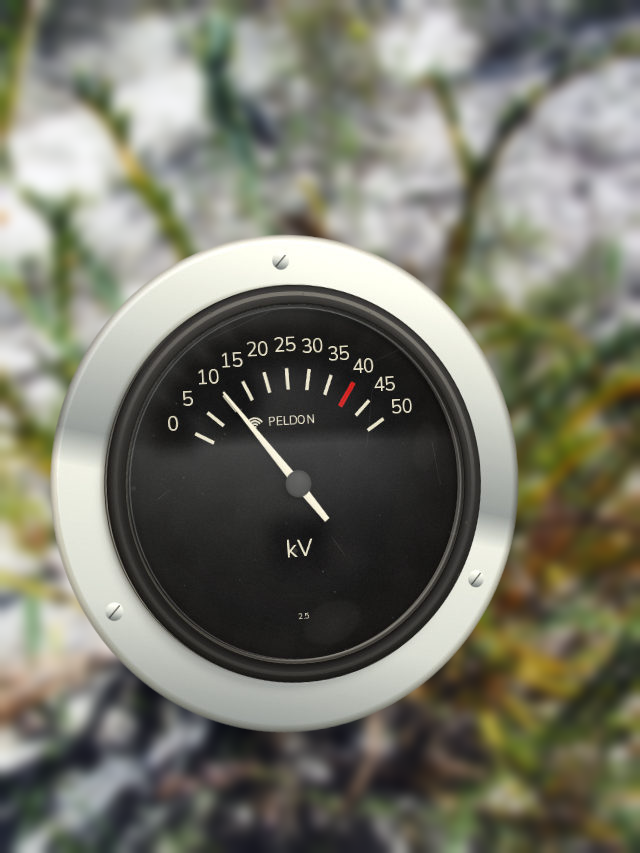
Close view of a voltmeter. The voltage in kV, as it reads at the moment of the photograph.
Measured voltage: 10 kV
